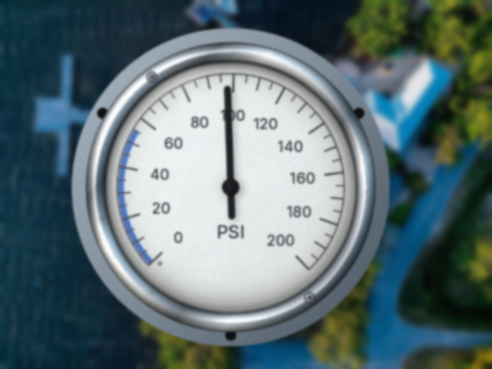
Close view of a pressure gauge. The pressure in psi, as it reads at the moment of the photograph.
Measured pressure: 97.5 psi
